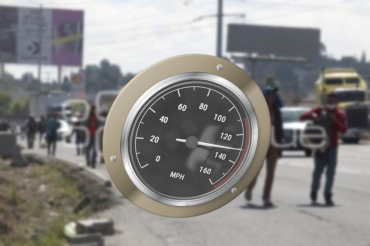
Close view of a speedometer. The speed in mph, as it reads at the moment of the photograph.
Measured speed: 130 mph
